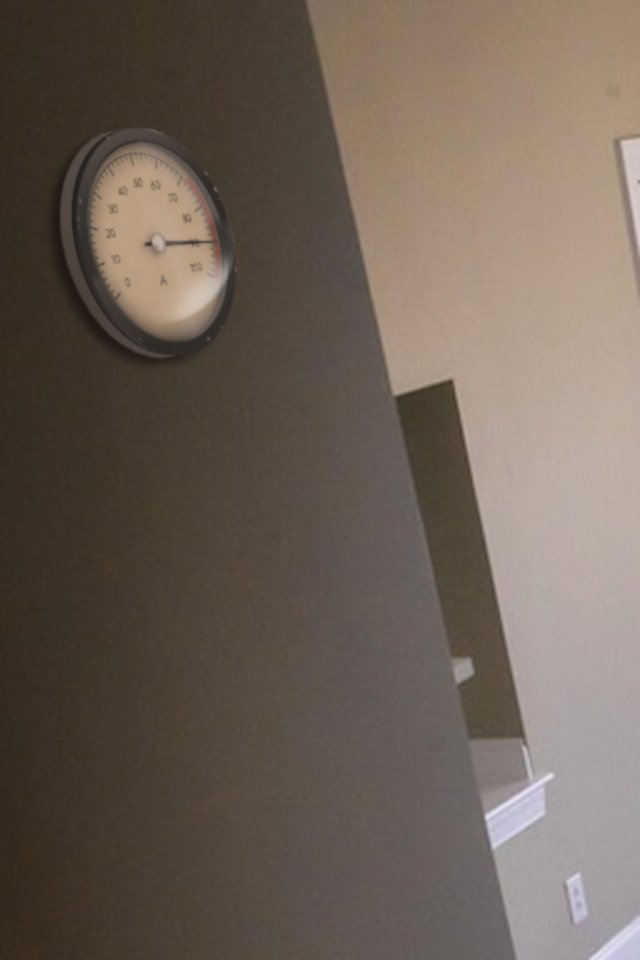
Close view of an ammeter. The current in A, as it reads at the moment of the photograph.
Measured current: 90 A
